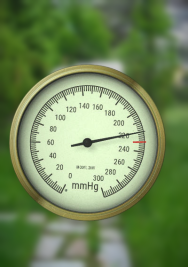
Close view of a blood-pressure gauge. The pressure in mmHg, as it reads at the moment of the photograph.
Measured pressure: 220 mmHg
